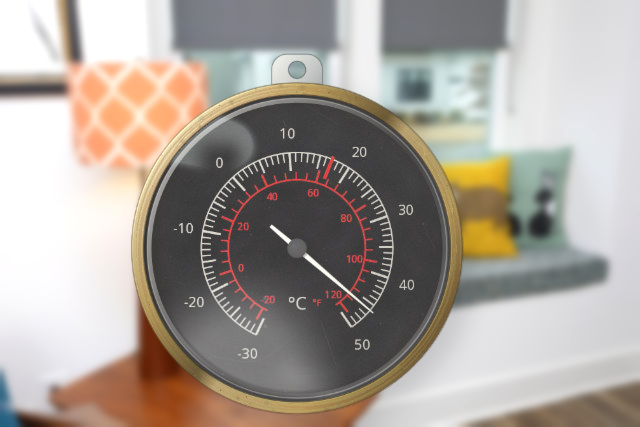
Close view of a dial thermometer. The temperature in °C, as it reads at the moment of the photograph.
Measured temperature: 46 °C
